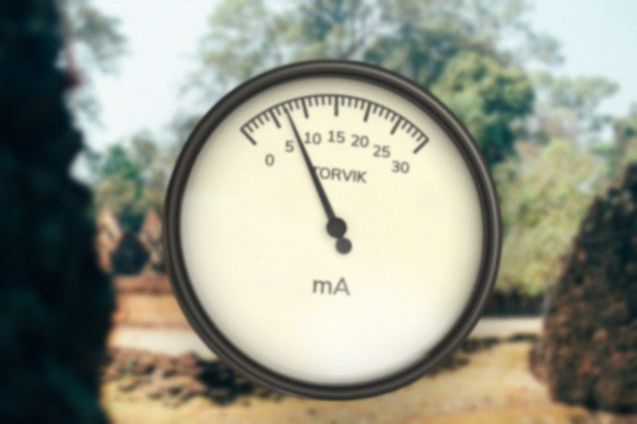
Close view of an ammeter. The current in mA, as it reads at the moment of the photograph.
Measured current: 7 mA
